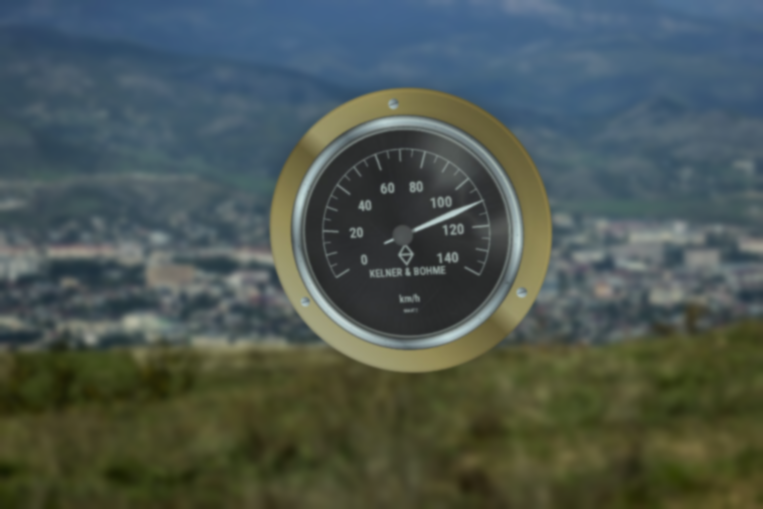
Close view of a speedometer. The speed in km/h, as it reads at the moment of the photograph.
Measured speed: 110 km/h
